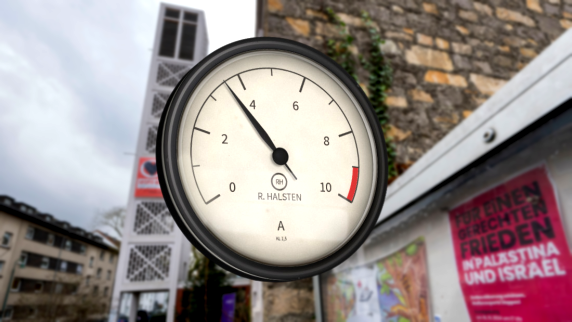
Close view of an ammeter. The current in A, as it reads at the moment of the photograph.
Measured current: 3.5 A
